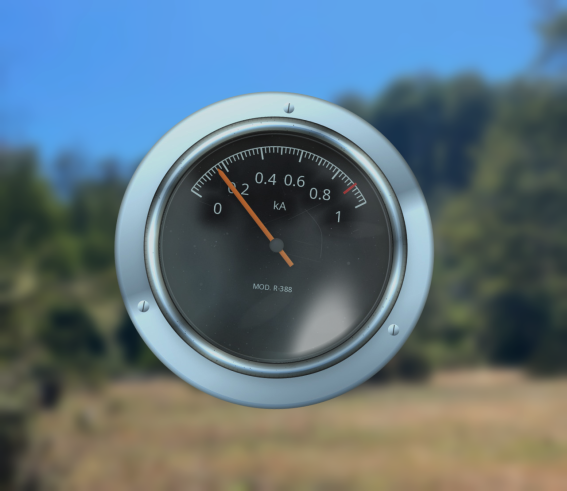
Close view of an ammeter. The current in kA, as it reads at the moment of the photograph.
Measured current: 0.16 kA
